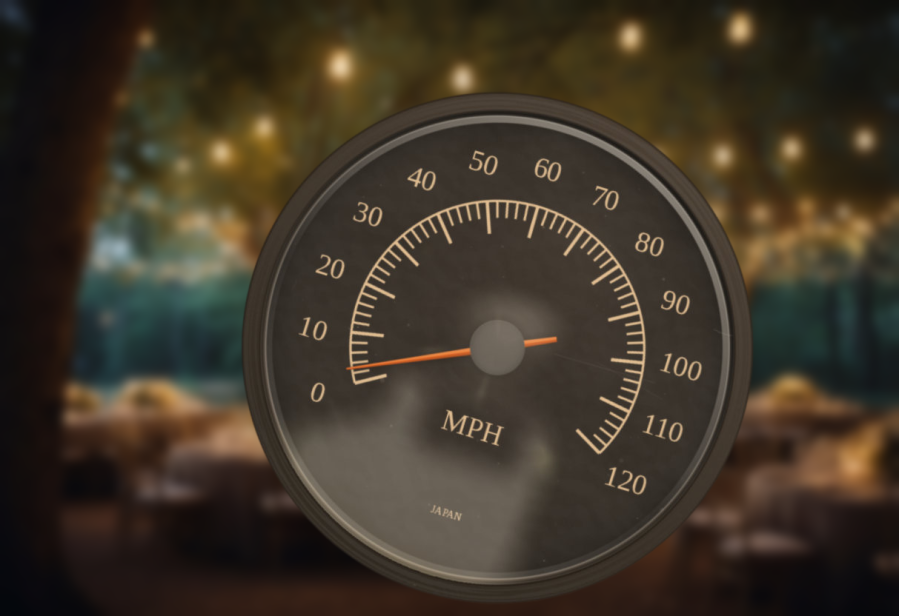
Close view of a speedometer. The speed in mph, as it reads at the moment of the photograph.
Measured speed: 3 mph
